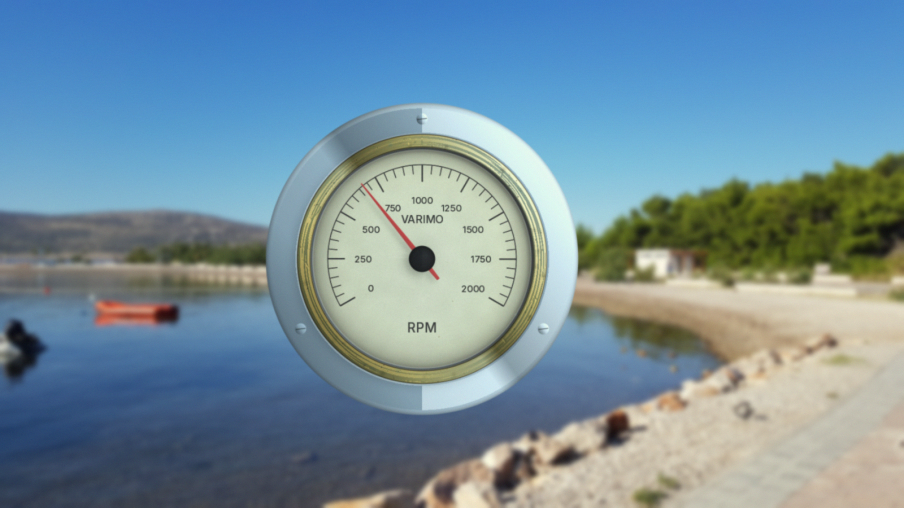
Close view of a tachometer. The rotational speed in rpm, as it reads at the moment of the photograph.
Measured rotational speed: 675 rpm
